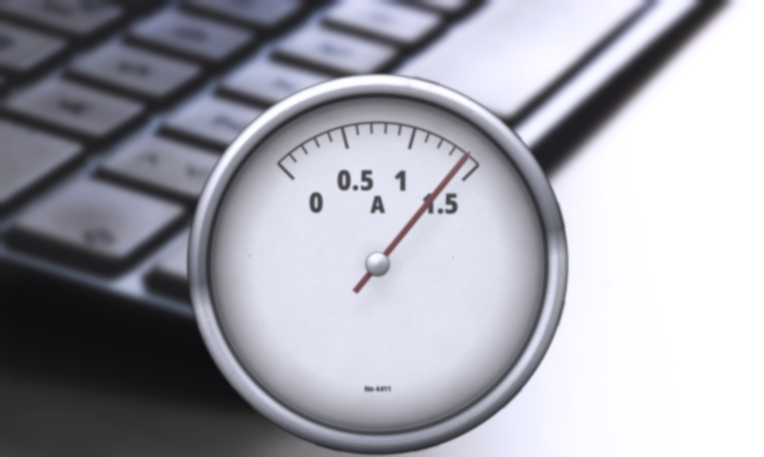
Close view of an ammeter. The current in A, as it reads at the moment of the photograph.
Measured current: 1.4 A
